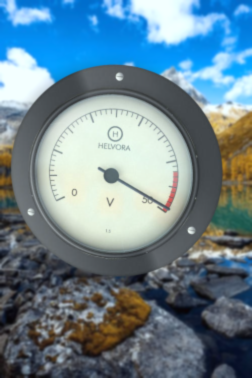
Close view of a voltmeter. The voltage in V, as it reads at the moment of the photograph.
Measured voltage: 49 V
